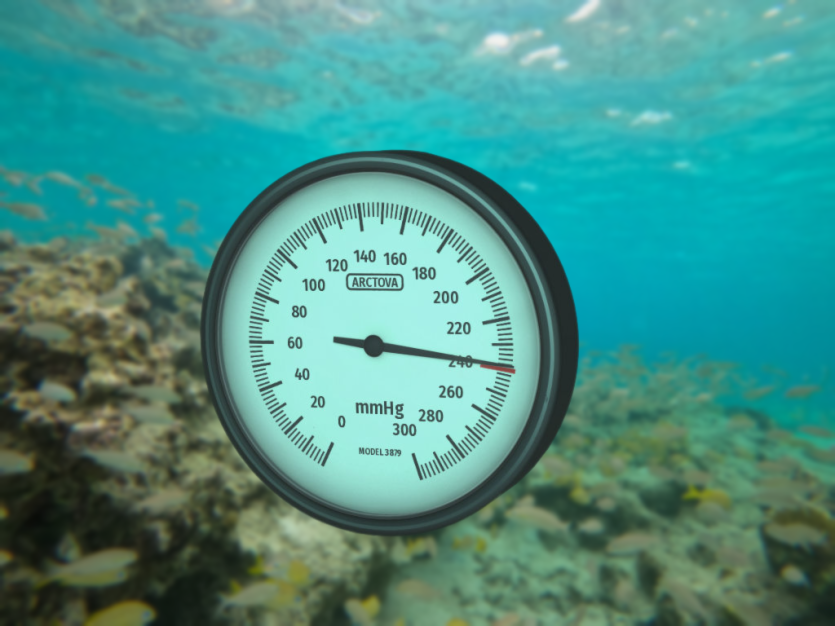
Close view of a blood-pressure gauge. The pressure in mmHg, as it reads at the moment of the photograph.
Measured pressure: 238 mmHg
